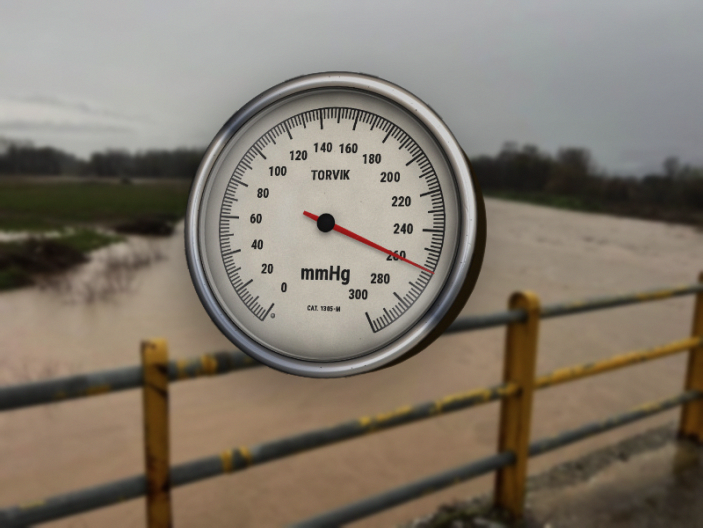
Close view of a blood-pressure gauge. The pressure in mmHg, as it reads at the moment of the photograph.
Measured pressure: 260 mmHg
